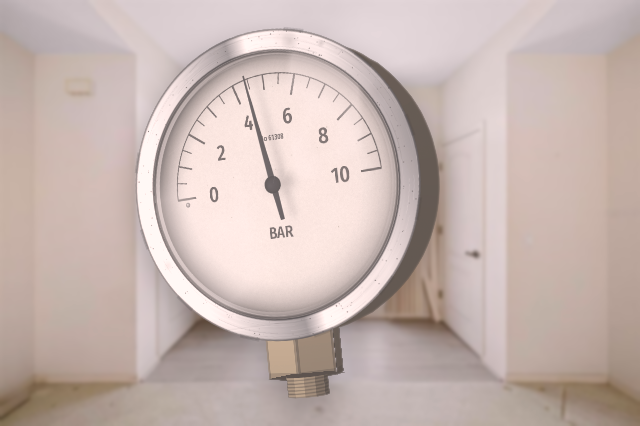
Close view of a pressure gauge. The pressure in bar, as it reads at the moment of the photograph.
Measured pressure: 4.5 bar
